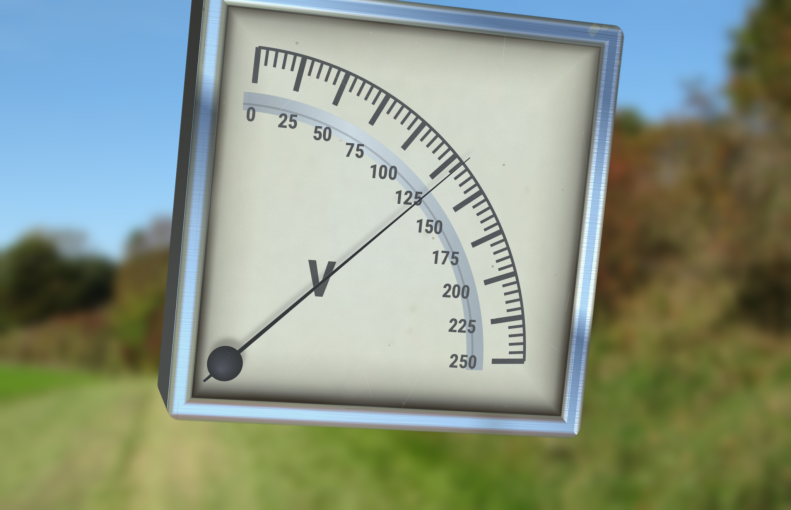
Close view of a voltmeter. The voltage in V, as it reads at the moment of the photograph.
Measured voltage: 130 V
